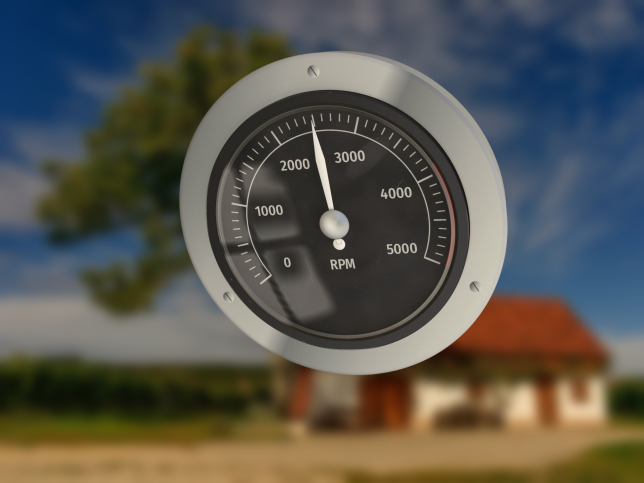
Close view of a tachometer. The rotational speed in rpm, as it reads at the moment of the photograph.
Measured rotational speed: 2500 rpm
